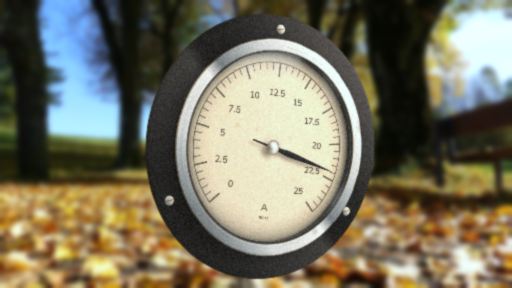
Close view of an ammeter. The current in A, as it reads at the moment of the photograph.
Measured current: 22 A
